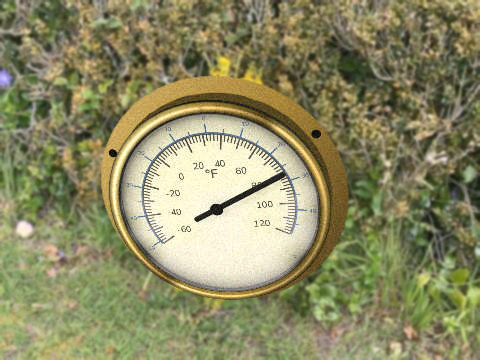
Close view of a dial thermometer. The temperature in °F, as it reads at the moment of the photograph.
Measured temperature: 80 °F
